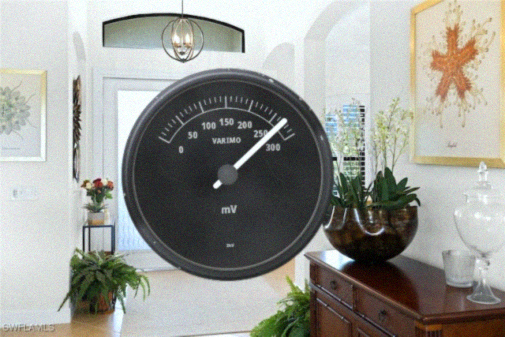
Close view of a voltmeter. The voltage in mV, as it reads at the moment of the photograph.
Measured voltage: 270 mV
